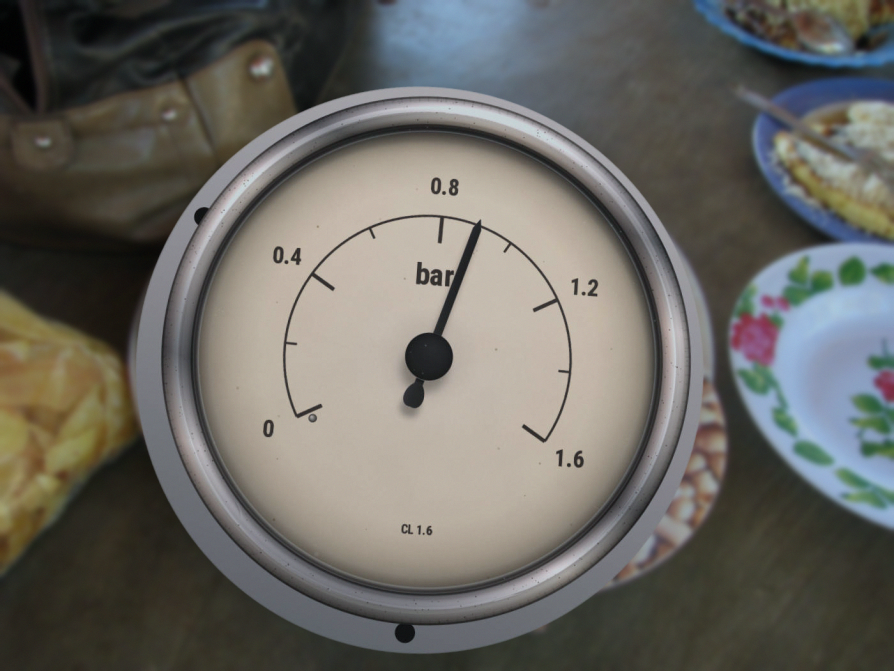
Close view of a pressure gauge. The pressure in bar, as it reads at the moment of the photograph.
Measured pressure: 0.9 bar
